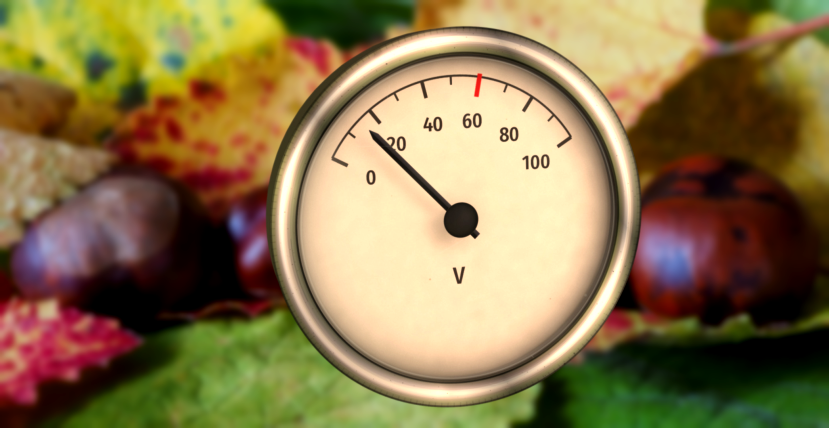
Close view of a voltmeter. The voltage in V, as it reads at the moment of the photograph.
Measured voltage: 15 V
